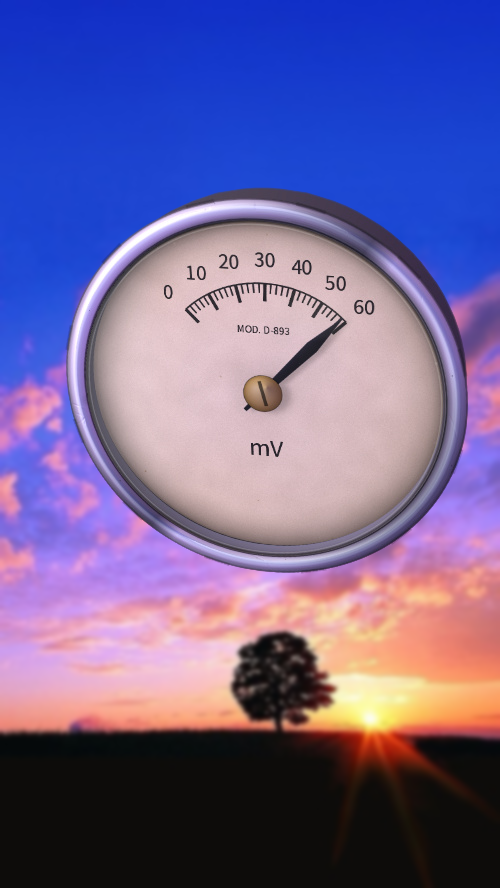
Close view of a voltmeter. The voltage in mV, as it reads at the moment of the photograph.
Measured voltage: 58 mV
